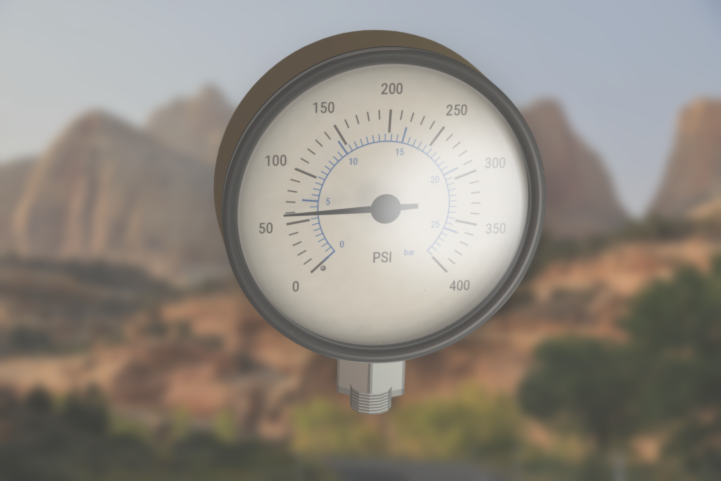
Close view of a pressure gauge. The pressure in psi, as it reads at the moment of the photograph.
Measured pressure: 60 psi
